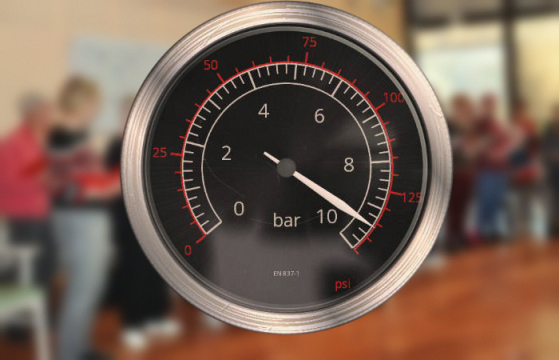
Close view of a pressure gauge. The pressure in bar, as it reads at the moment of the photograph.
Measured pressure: 9.4 bar
